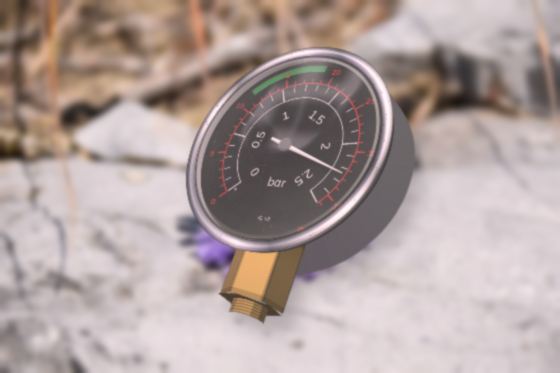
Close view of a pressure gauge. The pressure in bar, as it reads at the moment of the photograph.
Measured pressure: 2.25 bar
